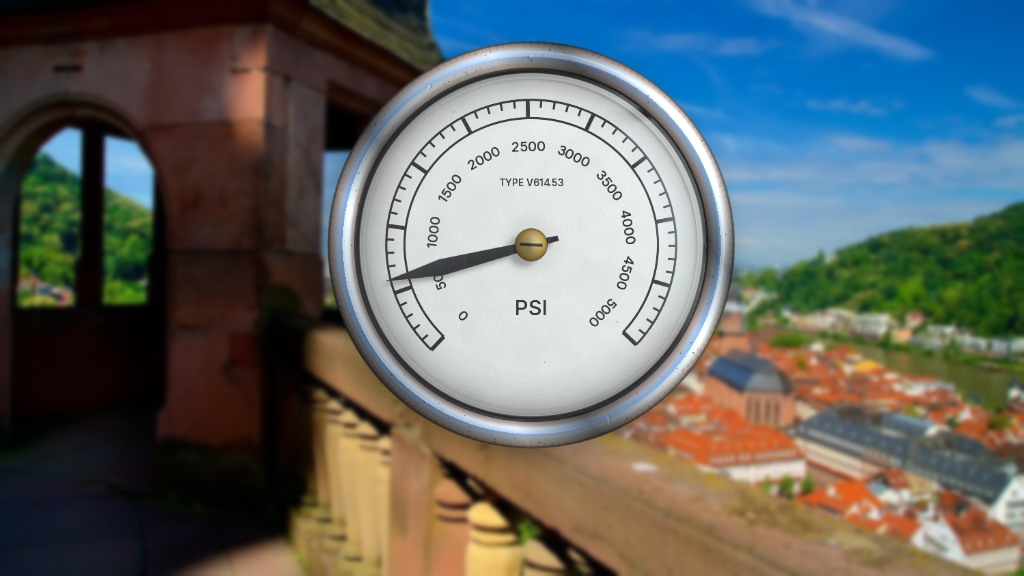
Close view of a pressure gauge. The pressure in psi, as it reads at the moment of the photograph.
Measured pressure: 600 psi
